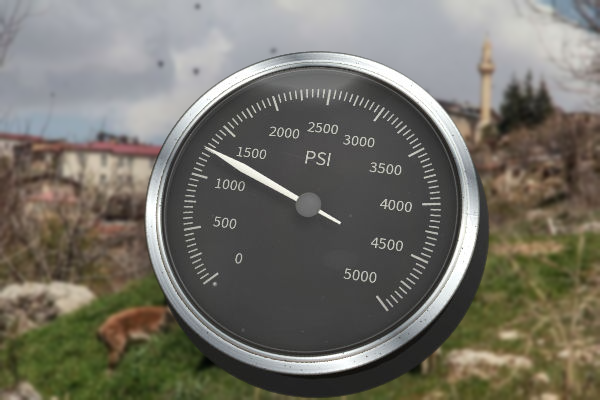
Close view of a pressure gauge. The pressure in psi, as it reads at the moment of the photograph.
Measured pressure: 1250 psi
